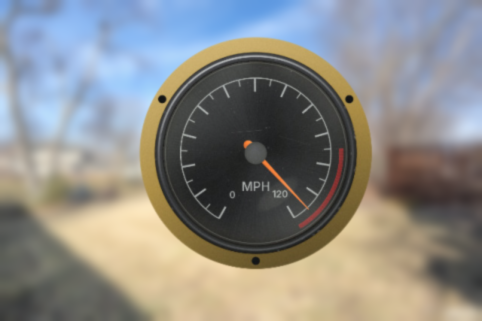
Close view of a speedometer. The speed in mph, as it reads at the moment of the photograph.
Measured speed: 115 mph
